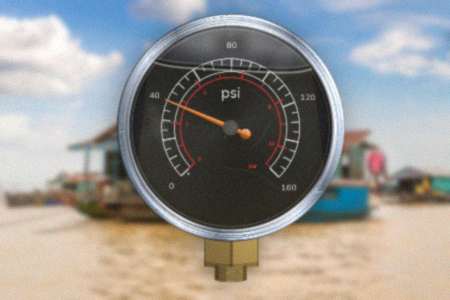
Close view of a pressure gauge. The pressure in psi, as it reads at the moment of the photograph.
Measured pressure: 40 psi
